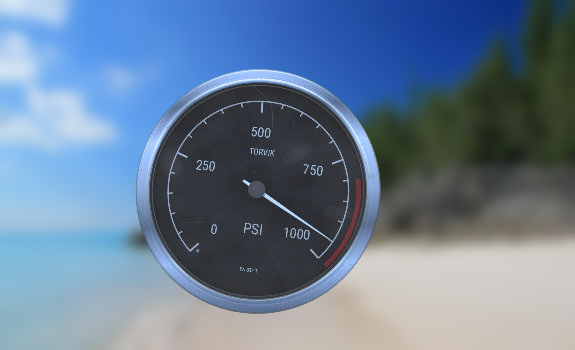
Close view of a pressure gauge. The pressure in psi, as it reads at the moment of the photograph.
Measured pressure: 950 psi
